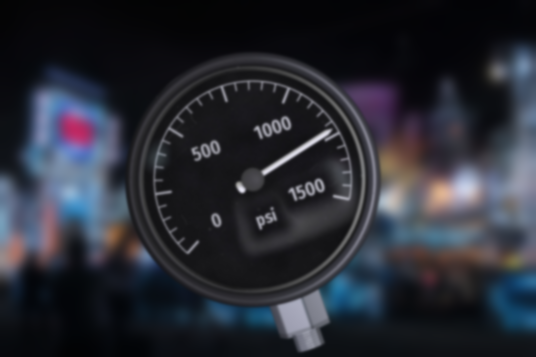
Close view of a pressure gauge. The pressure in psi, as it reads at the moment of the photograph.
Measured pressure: 1225 psi
